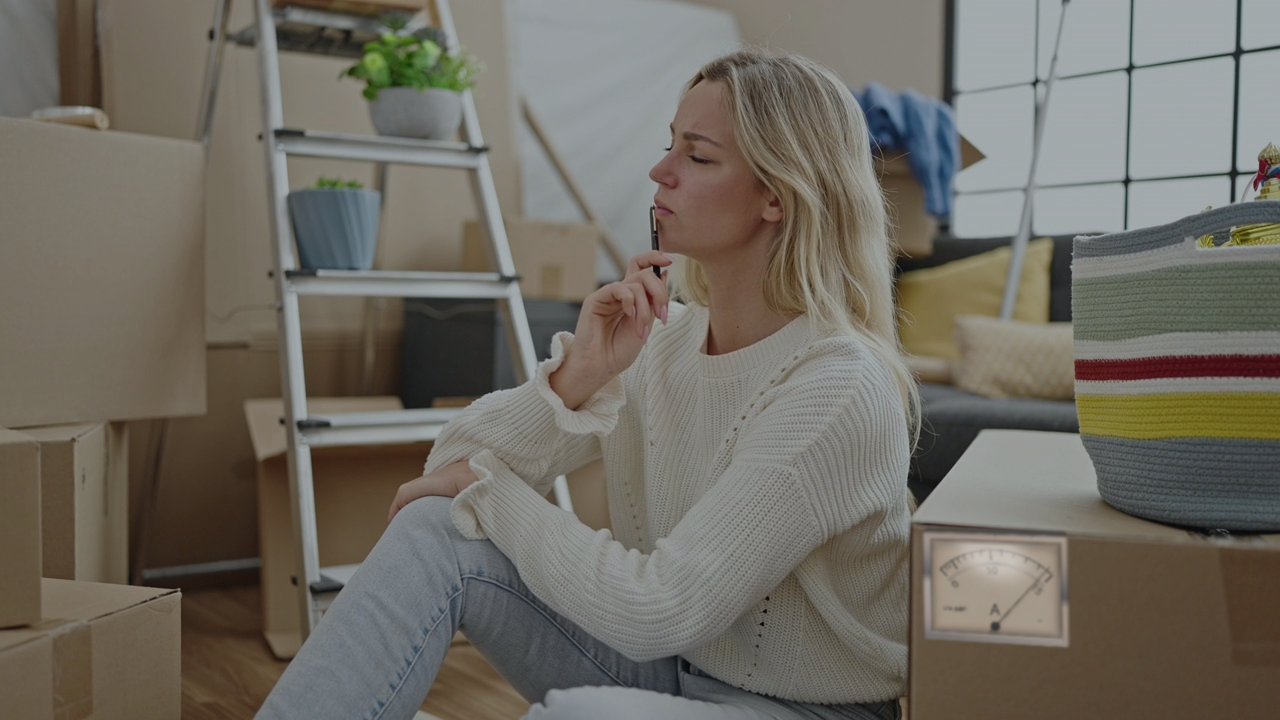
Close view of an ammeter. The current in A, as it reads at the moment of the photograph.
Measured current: 14.5 A
